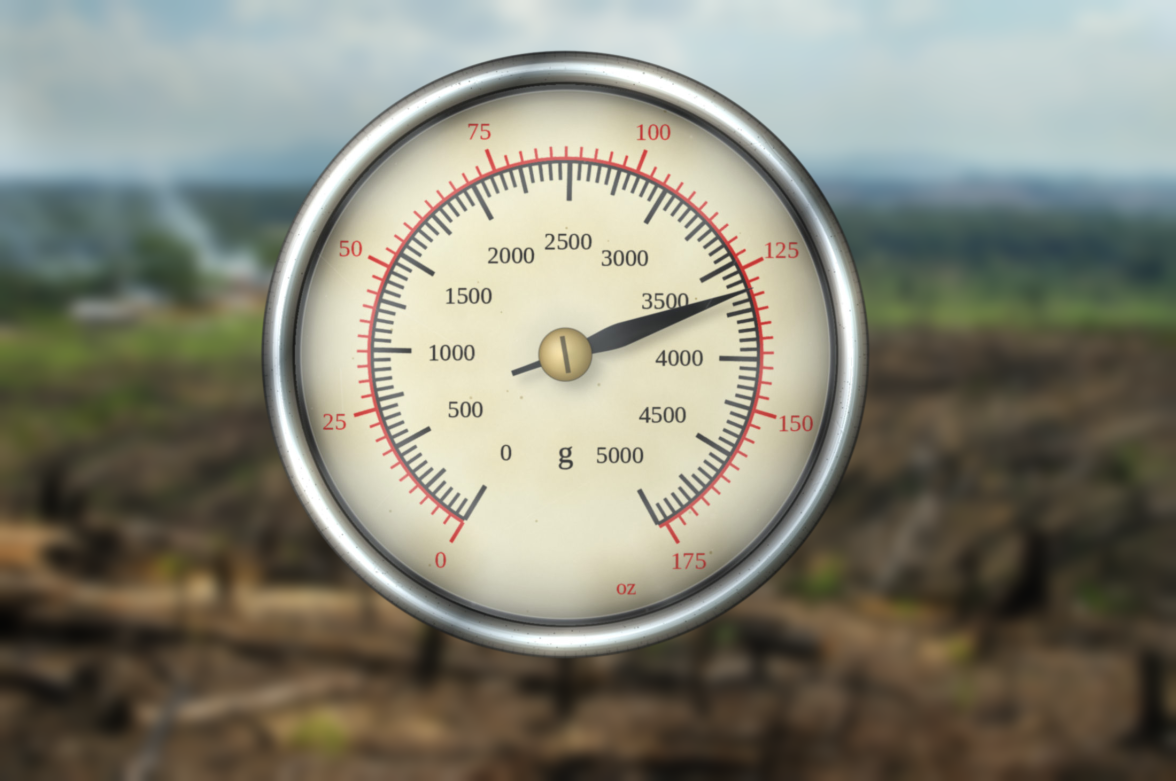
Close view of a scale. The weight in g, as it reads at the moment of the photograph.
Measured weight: 3650 g
